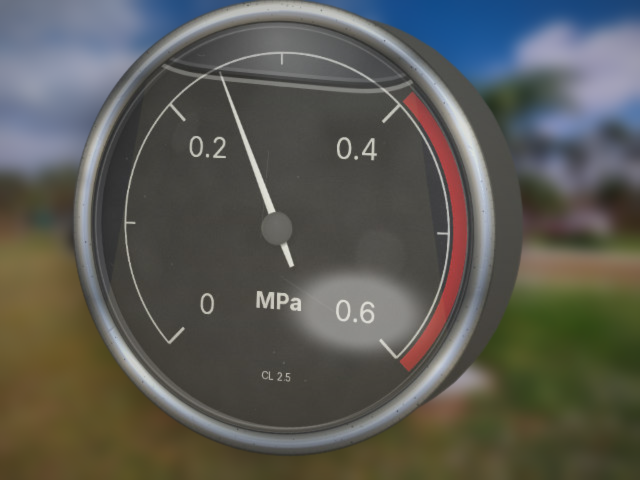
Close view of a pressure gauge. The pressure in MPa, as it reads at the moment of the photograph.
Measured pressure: 0.25 MPa
